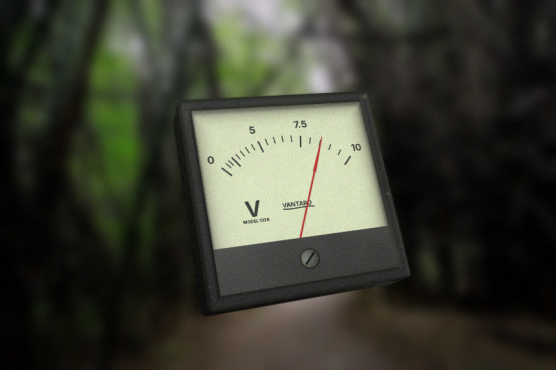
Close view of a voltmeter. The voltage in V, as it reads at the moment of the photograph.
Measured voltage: 8.5 V
